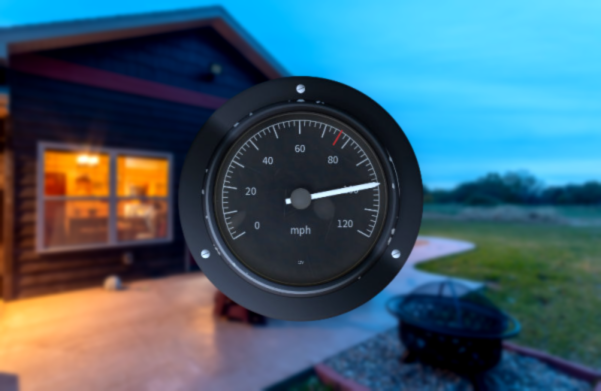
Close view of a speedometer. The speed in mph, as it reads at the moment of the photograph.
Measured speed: 100 mph
